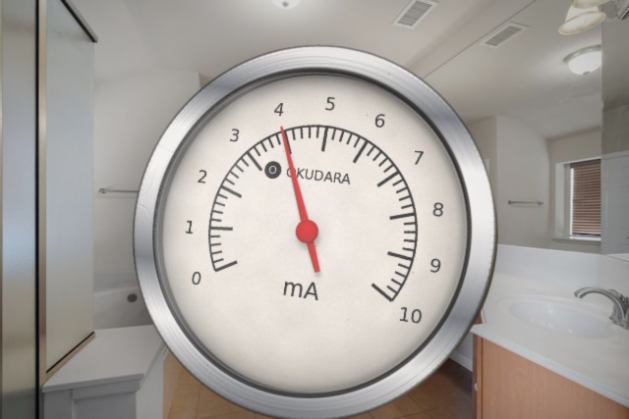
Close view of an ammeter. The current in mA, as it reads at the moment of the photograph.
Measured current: 4 mA
